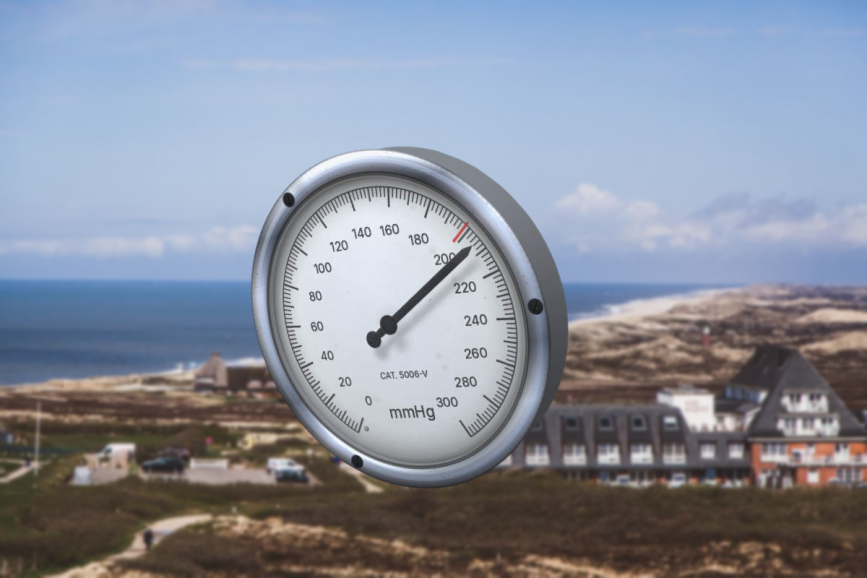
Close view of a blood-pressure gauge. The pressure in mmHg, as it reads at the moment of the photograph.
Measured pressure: 206 mmHg
